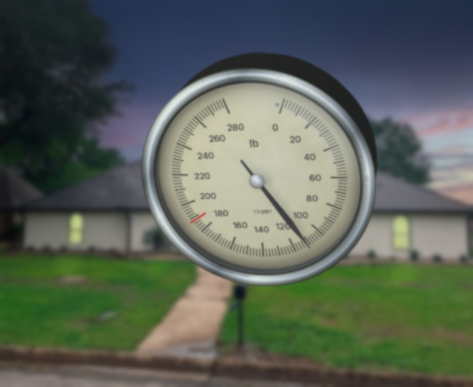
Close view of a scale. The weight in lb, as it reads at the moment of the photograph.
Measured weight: 110 lb
